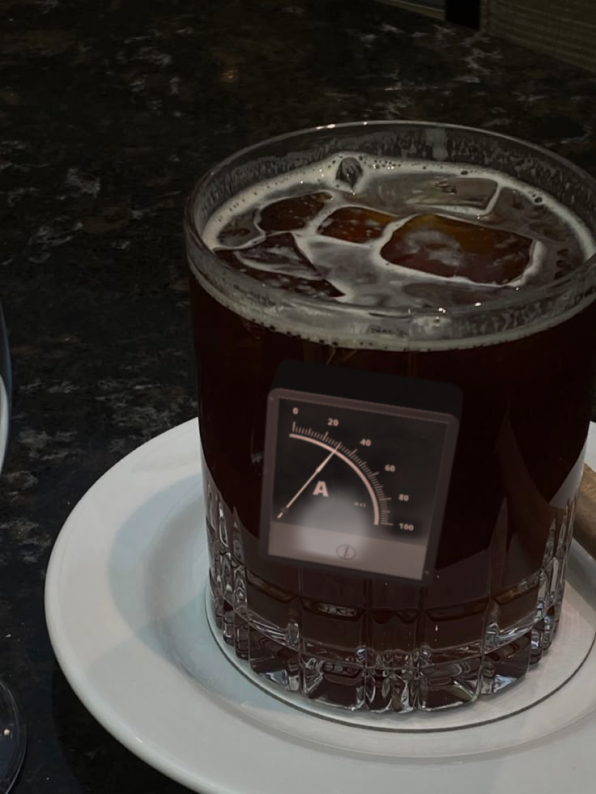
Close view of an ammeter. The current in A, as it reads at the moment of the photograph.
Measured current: 30 A
